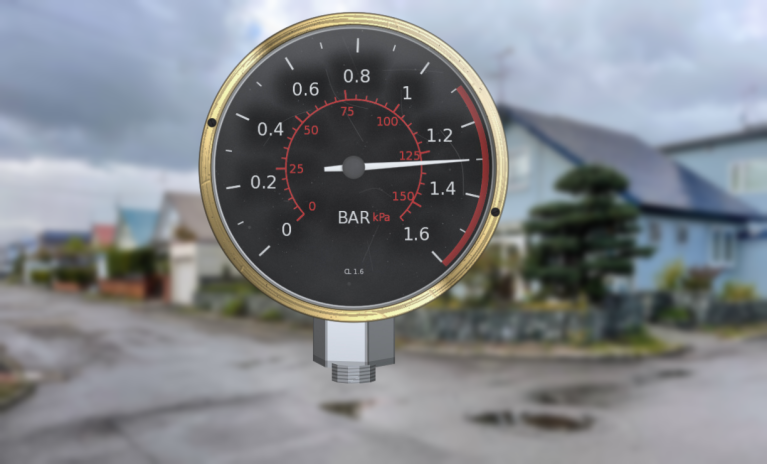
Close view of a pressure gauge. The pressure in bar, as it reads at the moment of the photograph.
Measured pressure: 1.3 bar
